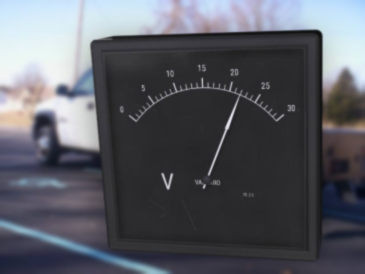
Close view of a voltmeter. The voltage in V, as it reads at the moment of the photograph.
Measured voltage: 22 V
